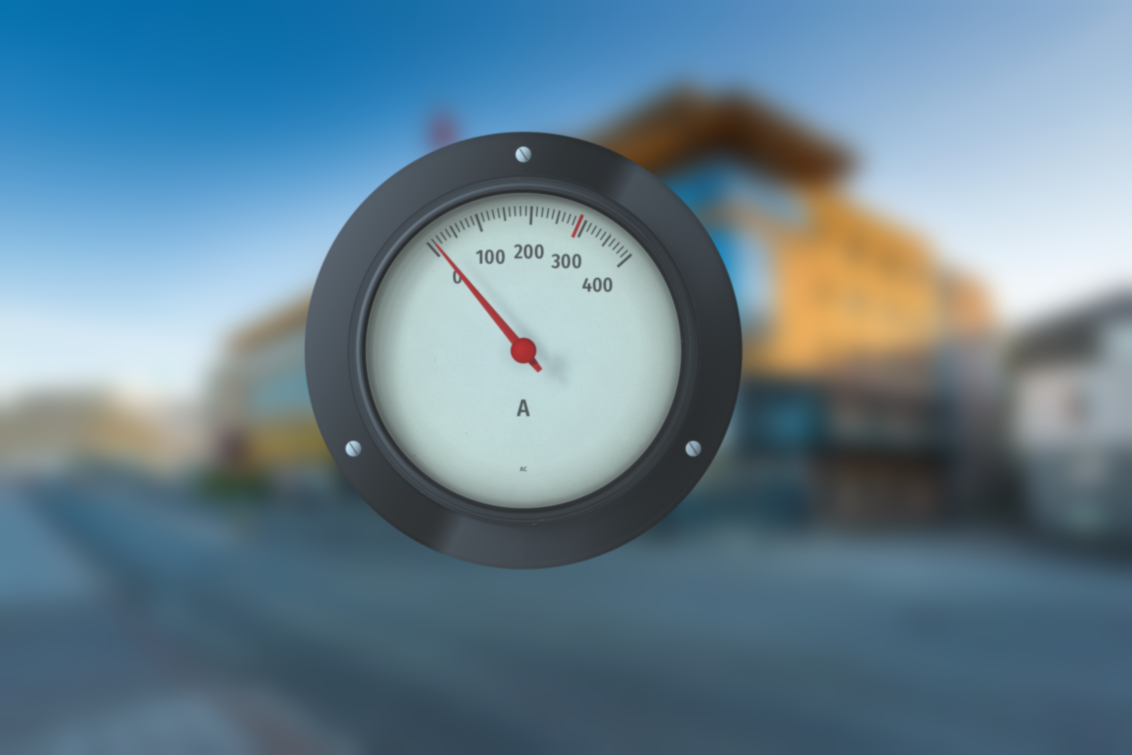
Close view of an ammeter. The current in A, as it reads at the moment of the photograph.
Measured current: 10 A
